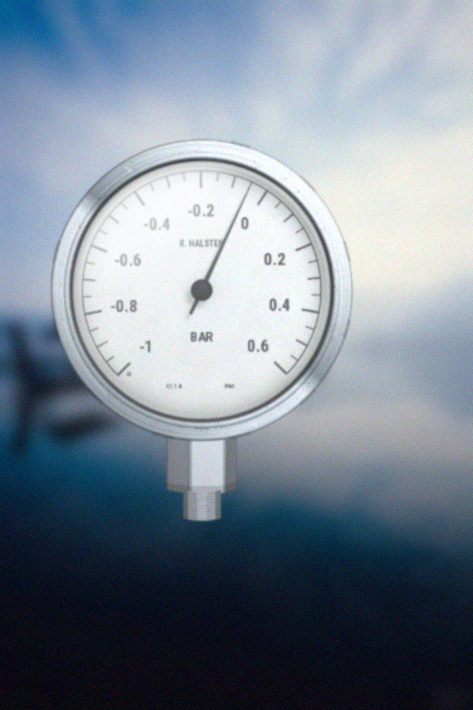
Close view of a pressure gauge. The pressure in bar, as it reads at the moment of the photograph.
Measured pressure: -0.05 bar
